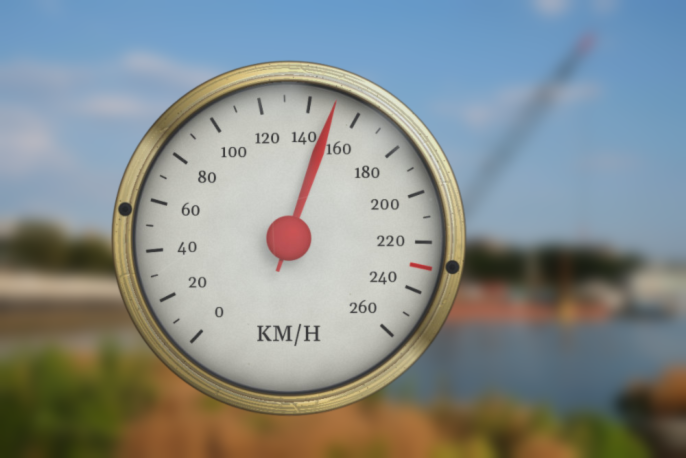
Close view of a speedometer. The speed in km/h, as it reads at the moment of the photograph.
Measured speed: 150 km/h
